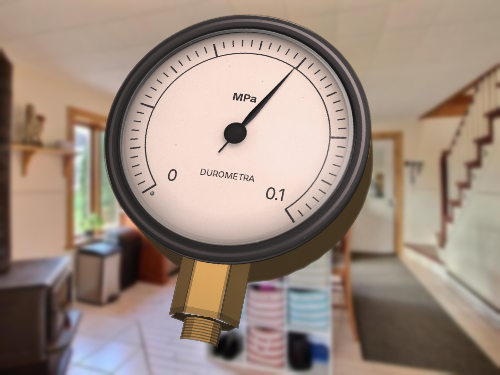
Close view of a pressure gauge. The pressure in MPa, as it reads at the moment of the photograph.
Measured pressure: 0.06 MPa
